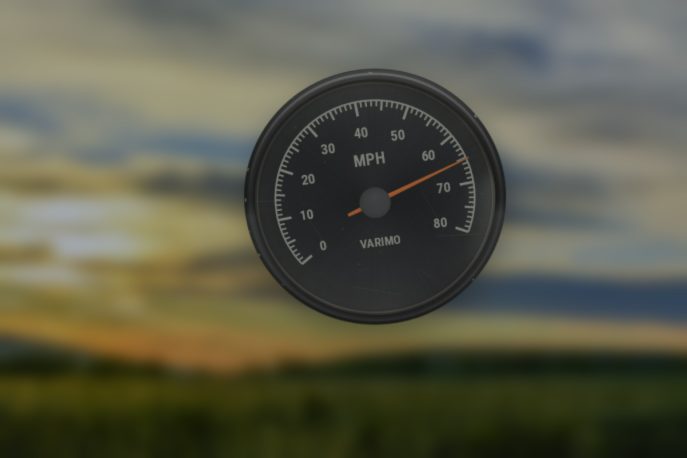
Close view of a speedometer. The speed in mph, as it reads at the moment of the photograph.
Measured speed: 65 mph
